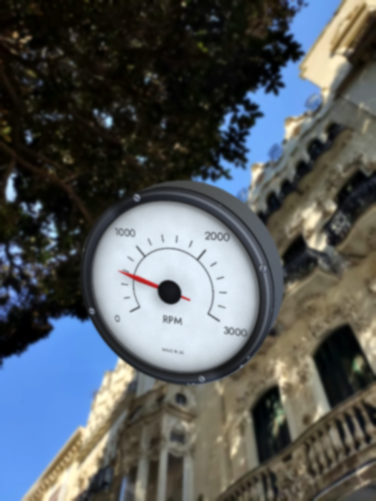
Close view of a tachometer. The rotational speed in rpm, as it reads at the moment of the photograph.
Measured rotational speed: 600 rpm
